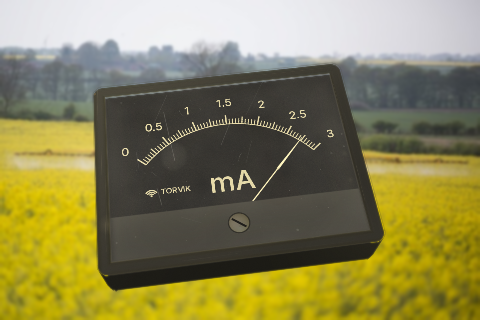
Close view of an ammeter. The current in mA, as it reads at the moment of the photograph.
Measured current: 2.75 mA
